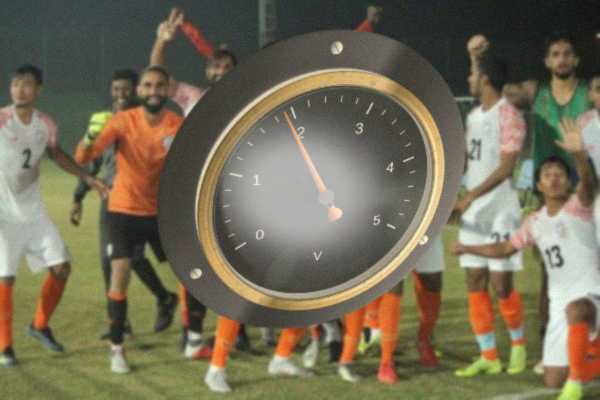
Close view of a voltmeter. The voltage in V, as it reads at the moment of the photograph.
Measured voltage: 1.9 V
